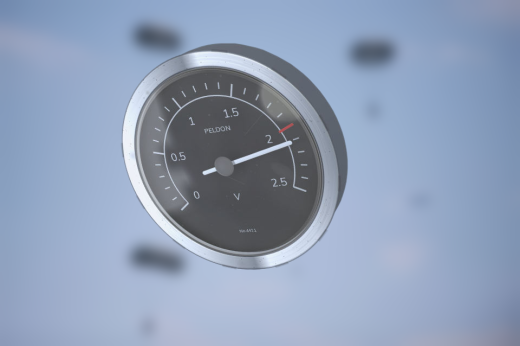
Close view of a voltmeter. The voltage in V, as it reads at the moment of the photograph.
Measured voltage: 2.1 V
